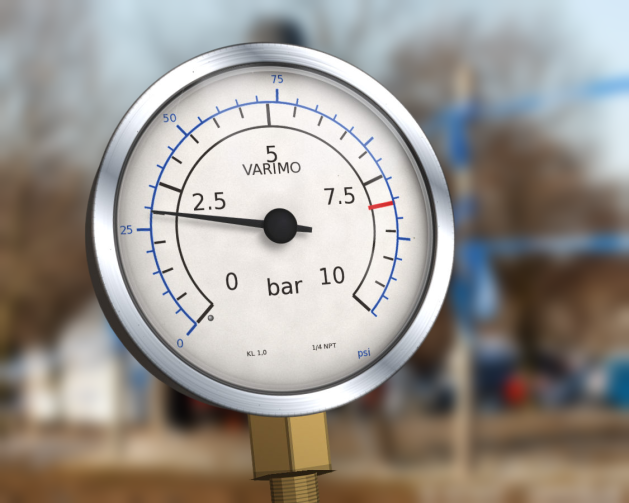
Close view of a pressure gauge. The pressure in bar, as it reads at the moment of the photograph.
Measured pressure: 2 bar
